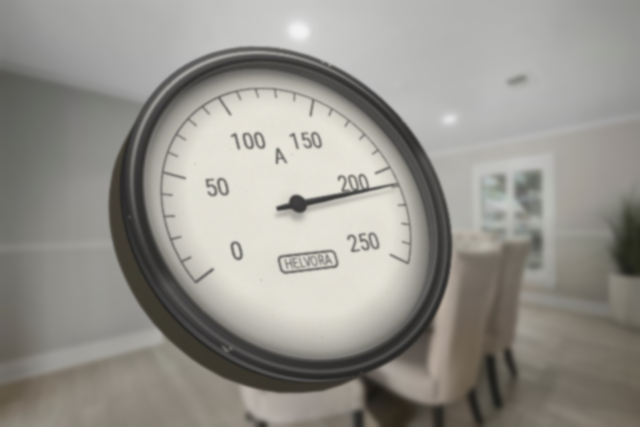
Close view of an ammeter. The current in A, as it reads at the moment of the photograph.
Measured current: 210 A
